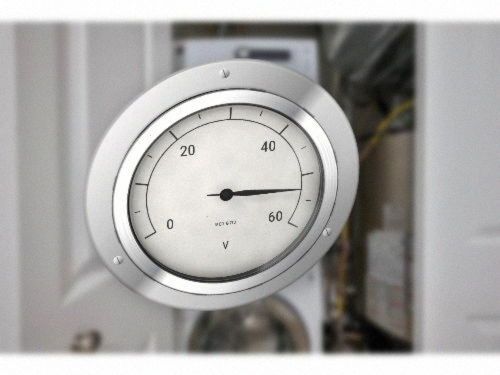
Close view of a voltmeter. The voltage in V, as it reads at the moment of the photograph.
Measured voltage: 52.5 V
